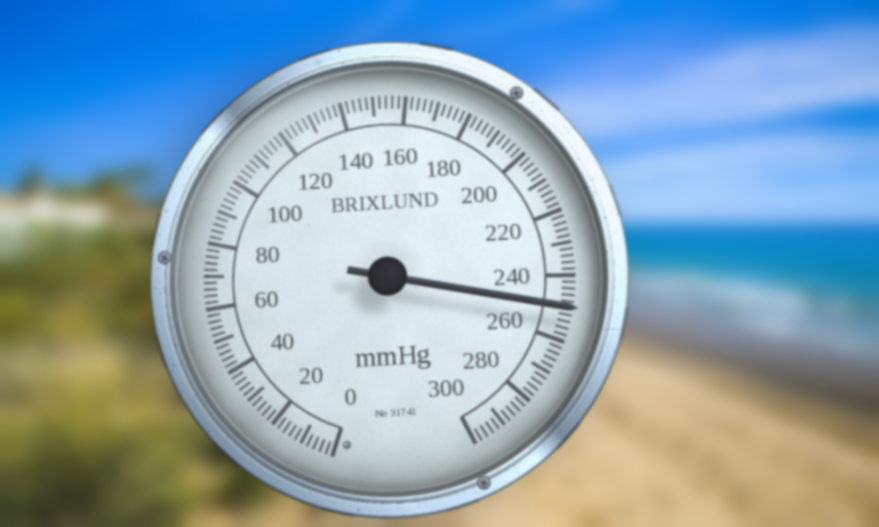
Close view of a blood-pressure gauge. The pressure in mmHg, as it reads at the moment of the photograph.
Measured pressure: 250 mmHg
